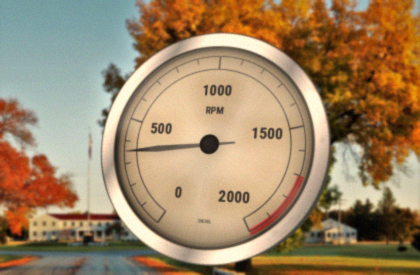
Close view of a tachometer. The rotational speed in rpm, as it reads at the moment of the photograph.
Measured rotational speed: 350 rpm
